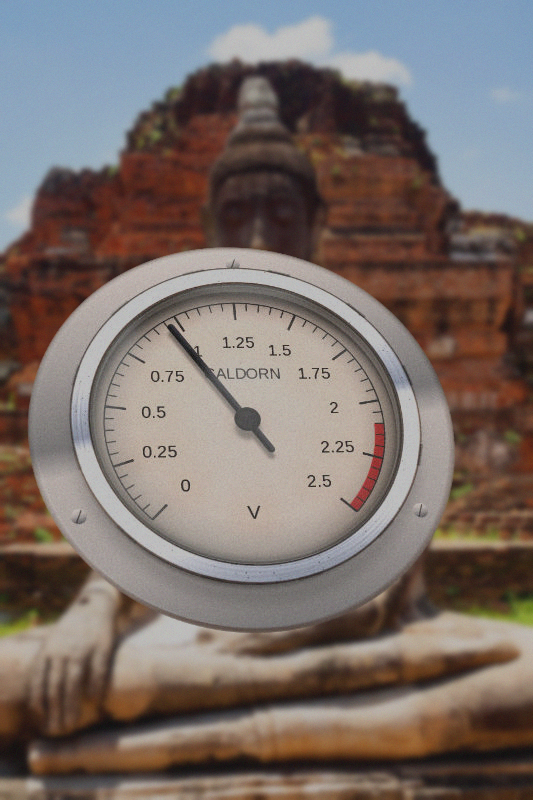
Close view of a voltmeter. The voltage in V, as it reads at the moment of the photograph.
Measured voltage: 0.95 V
